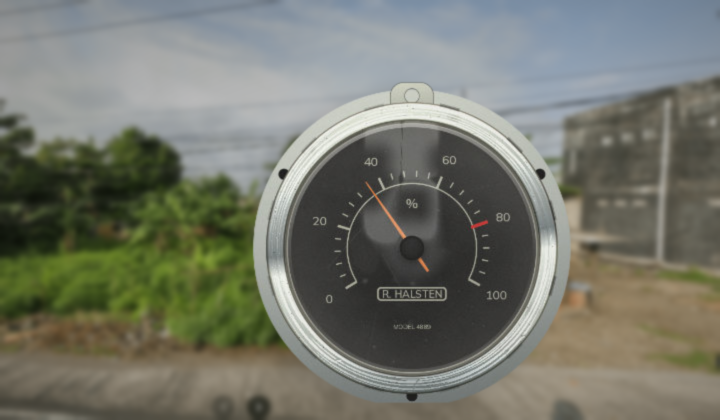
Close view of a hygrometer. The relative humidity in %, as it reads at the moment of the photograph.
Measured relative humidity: 36 %
